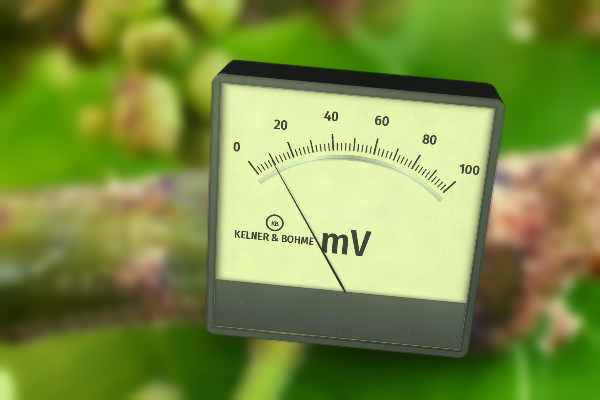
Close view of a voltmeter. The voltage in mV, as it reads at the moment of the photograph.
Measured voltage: 10 mV
